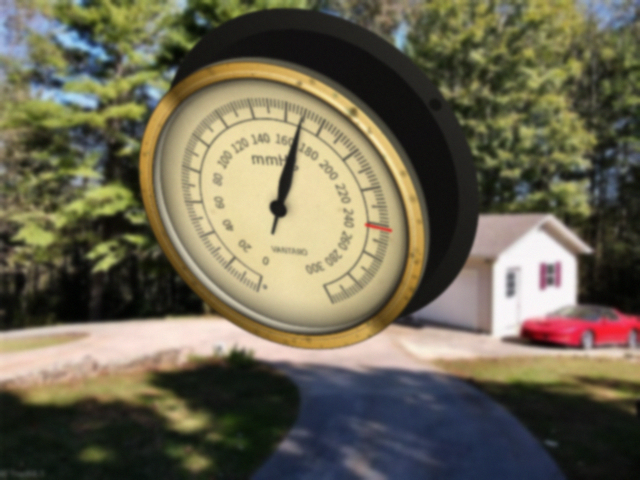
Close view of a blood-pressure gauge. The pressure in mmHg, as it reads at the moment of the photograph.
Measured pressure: 170 mmHg
